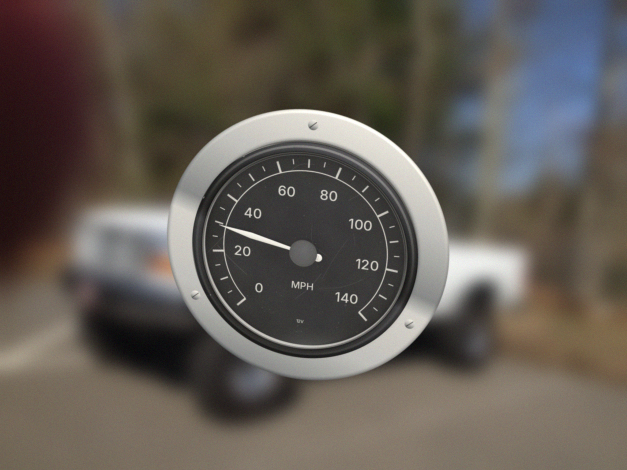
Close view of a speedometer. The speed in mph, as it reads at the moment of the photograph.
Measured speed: 30 mph
